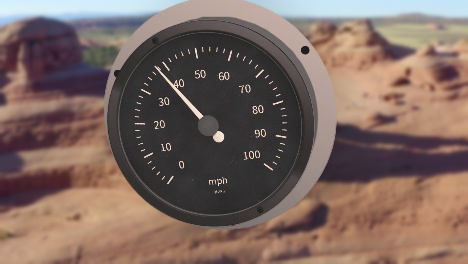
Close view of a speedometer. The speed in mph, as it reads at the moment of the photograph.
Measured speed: 38 mph
